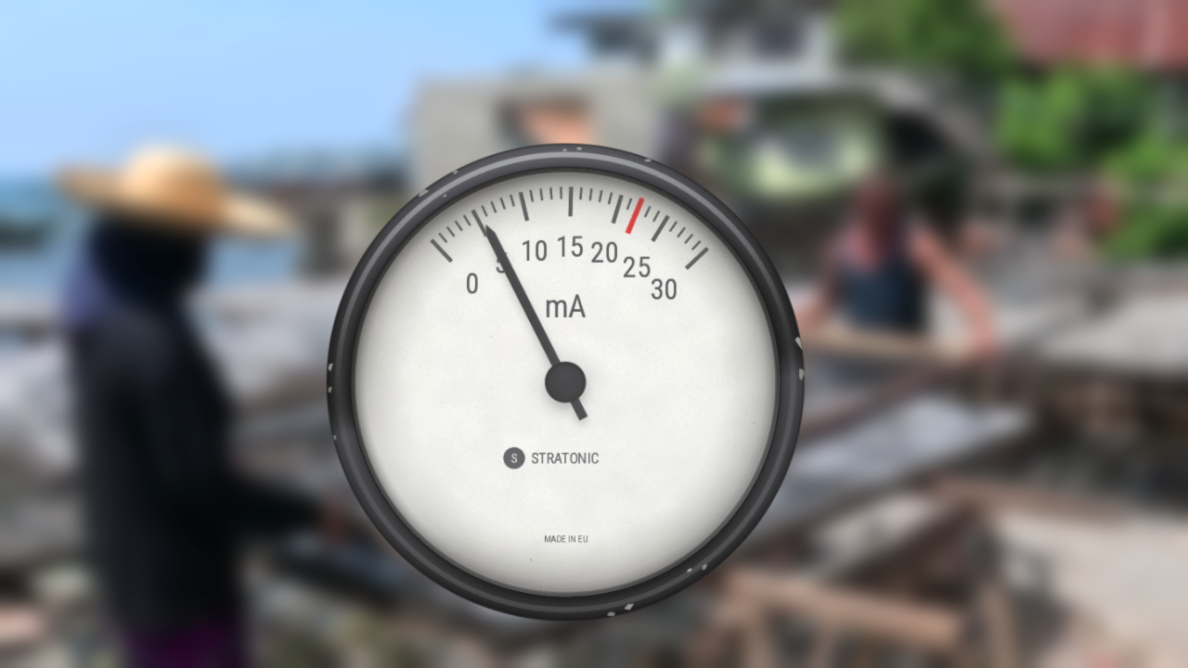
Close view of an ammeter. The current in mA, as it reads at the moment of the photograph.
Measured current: 5.5 mA
